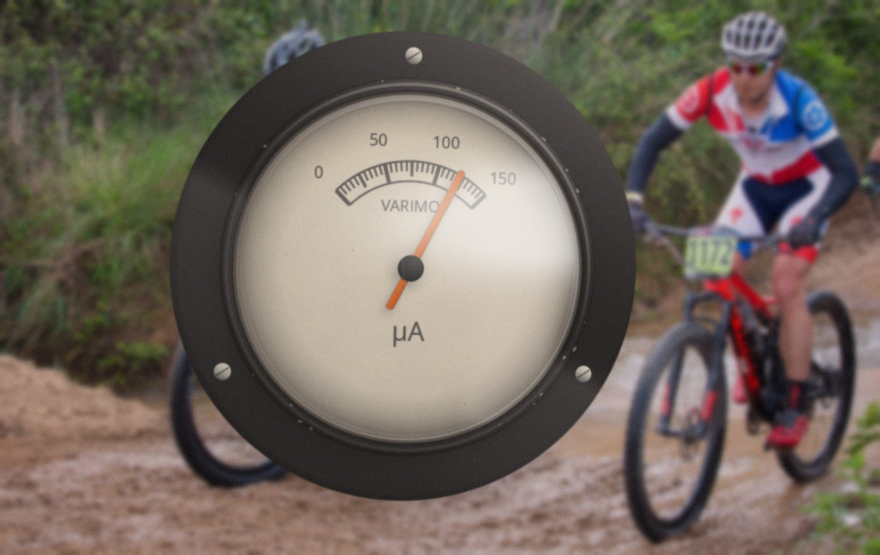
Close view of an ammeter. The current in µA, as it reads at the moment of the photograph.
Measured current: 120 µA
